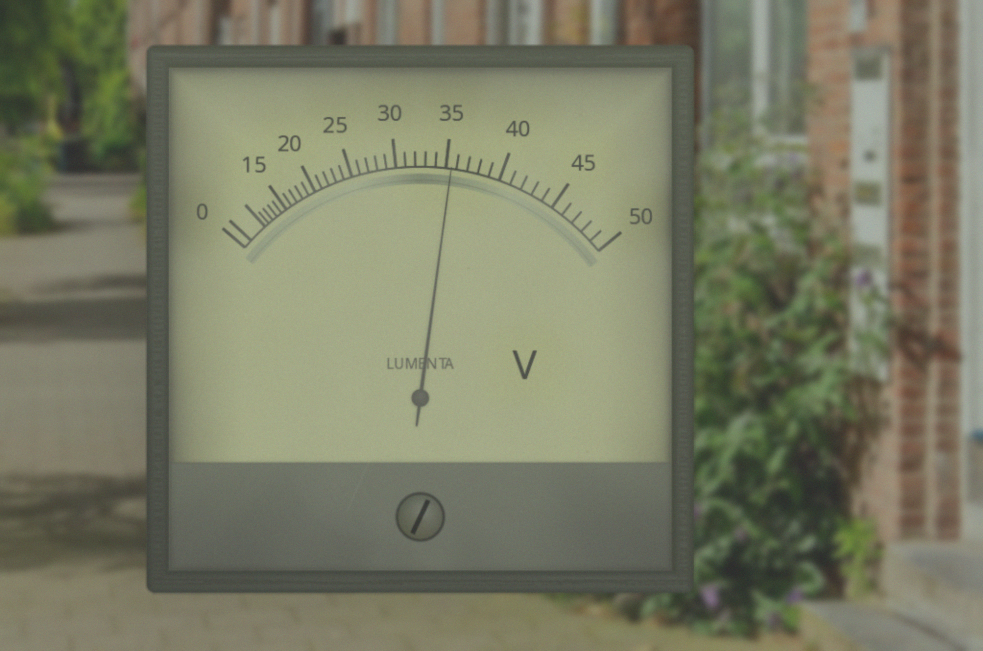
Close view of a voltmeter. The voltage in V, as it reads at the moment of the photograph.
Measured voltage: 35.5 V
